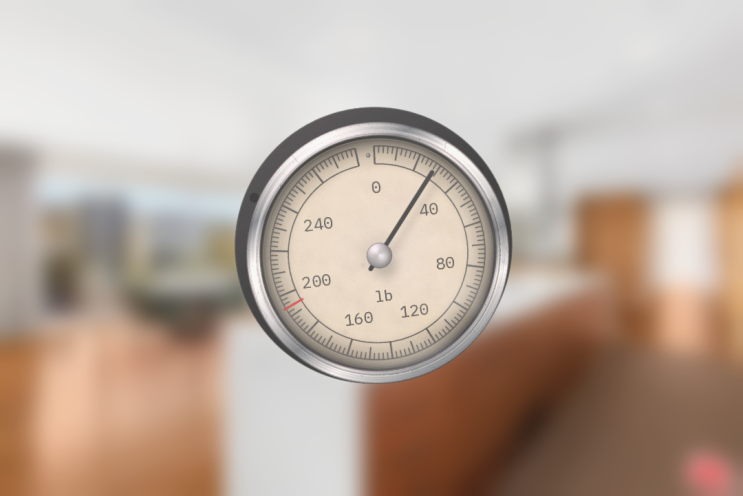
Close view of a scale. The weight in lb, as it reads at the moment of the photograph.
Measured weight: 28 lb
